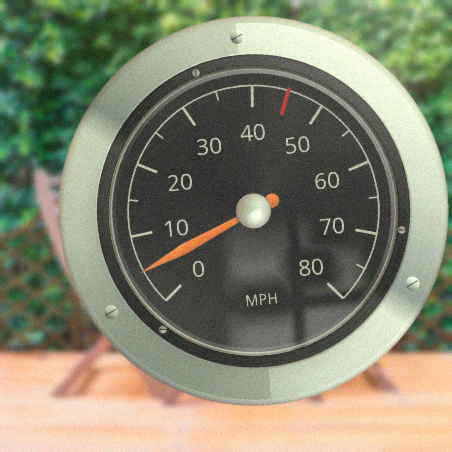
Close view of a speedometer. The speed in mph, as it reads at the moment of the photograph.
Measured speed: 5 mph
